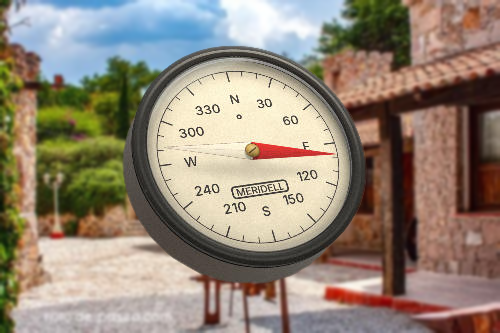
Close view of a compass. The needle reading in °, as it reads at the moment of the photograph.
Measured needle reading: 100 °
